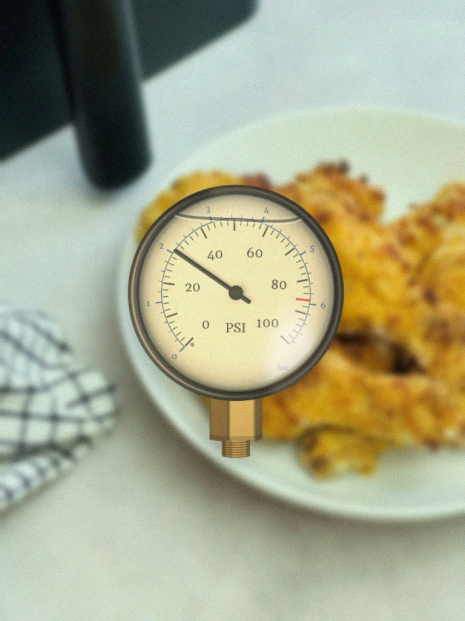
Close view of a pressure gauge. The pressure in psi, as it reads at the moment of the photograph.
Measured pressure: 30 psi
